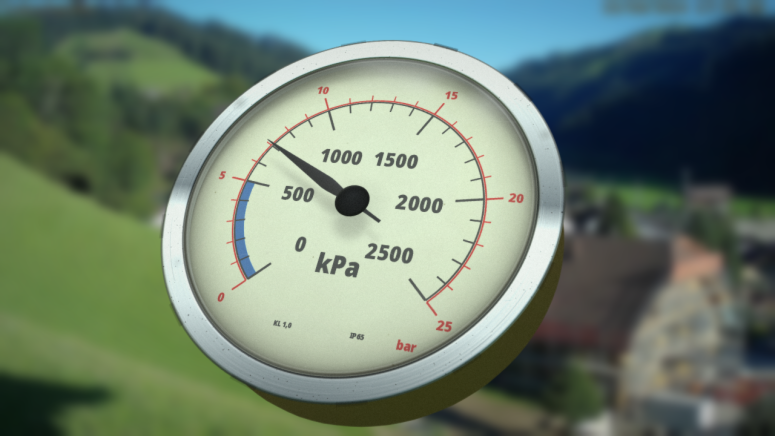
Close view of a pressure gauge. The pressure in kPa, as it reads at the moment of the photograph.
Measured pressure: 700 kPa
